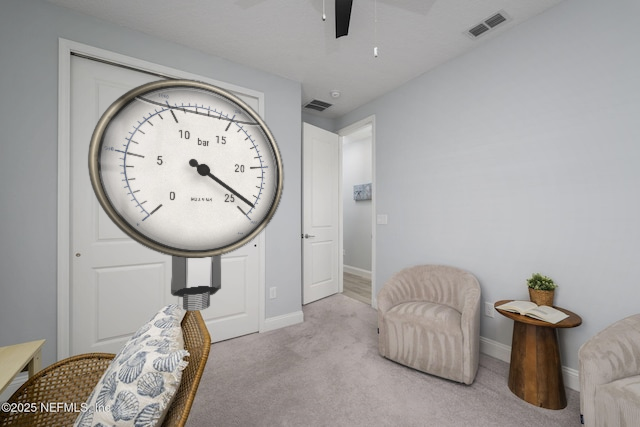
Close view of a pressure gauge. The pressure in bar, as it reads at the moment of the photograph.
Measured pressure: 24 bar
